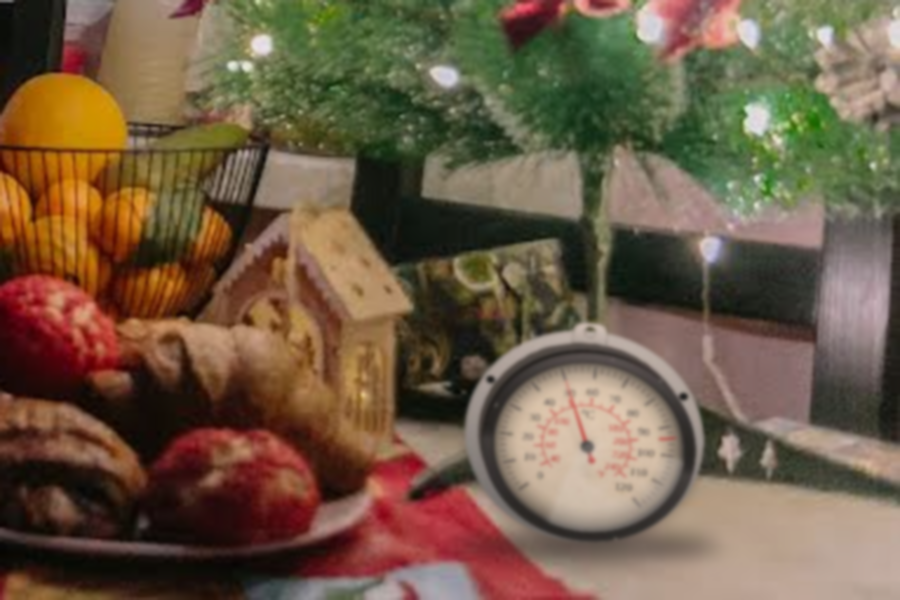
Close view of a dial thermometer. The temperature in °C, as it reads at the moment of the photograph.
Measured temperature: 50 °C
